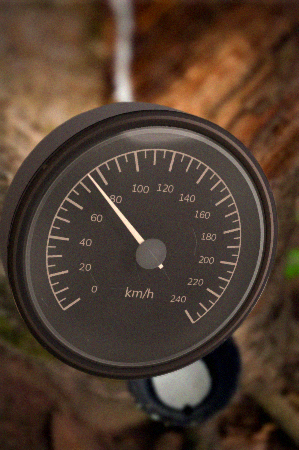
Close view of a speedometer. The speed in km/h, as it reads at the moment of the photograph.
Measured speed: 75 km/h
